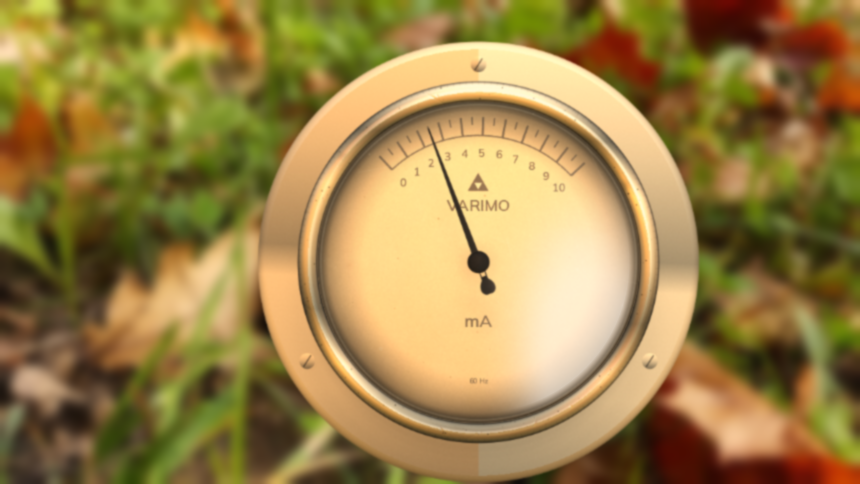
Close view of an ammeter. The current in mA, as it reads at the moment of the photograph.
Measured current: 2.5 mA
